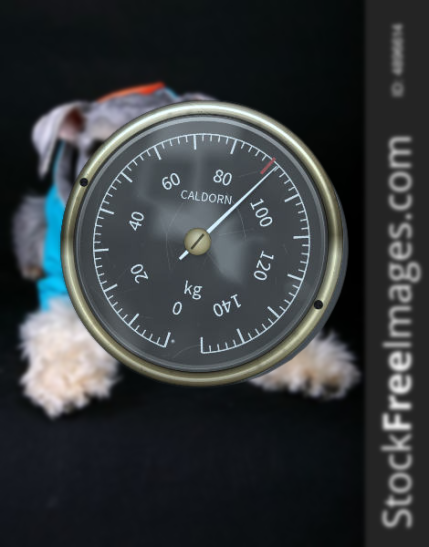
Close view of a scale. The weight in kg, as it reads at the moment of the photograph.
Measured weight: 92 kg
